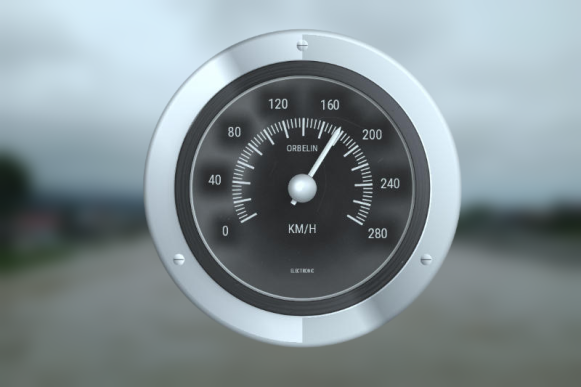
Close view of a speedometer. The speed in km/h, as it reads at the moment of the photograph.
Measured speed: 176 km/h
